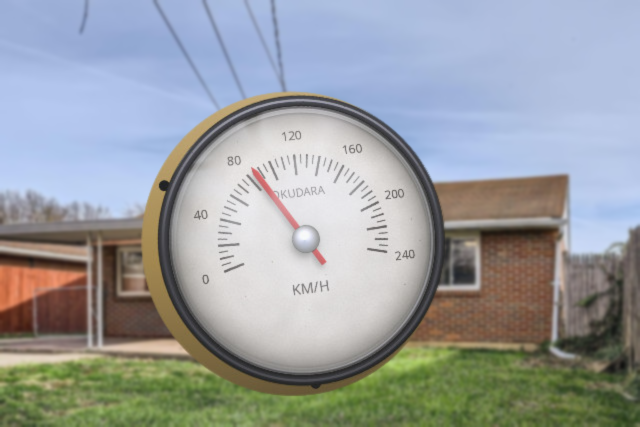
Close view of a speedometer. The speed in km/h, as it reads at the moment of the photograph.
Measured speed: 85 km/h
